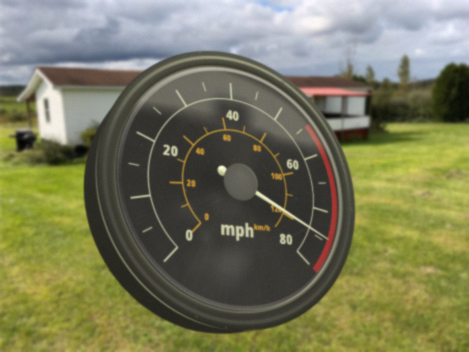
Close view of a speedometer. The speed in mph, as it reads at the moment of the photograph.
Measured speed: 75 mph
